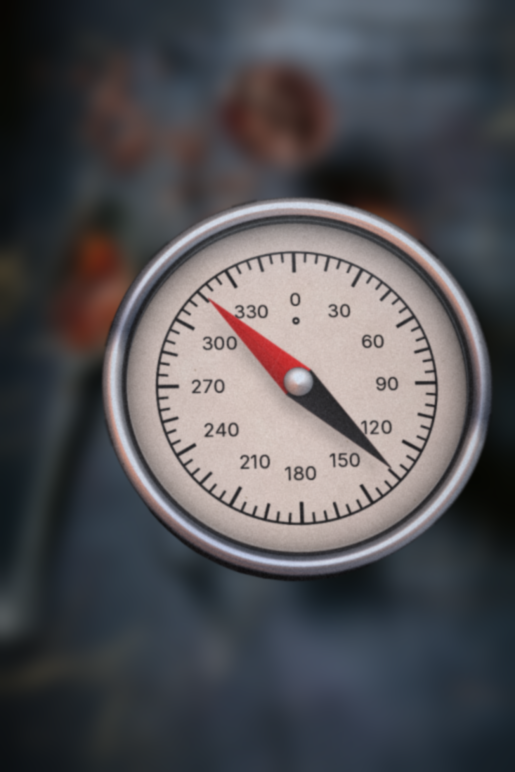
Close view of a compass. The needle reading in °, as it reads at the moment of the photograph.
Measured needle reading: 315 °
